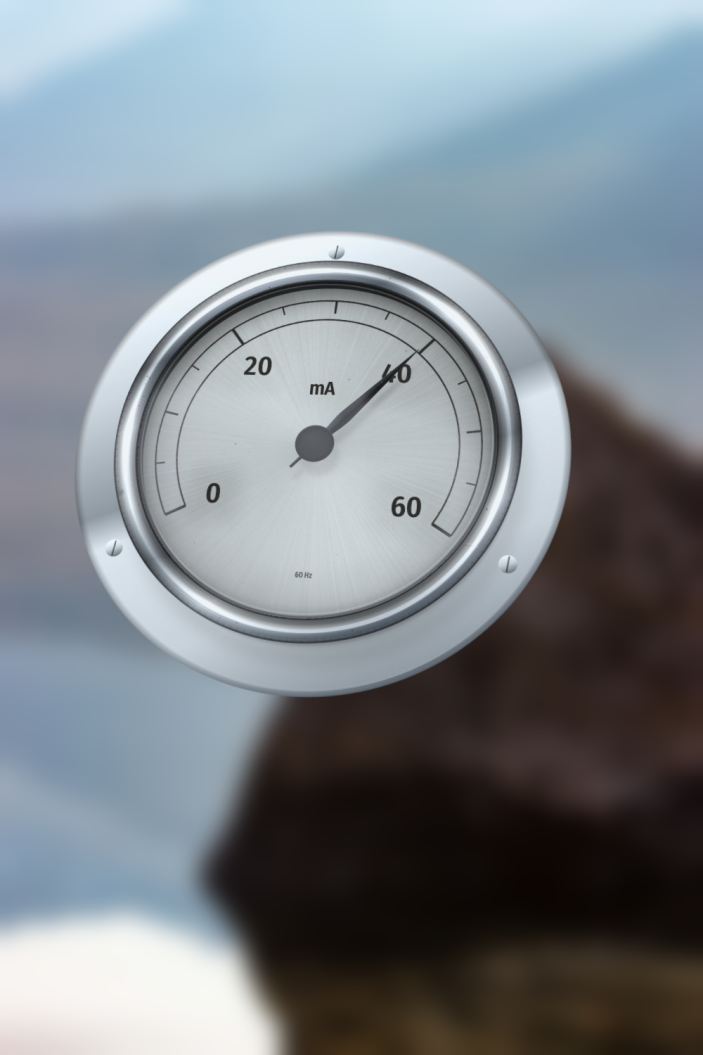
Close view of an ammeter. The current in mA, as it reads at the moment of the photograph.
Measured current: 40 mA
